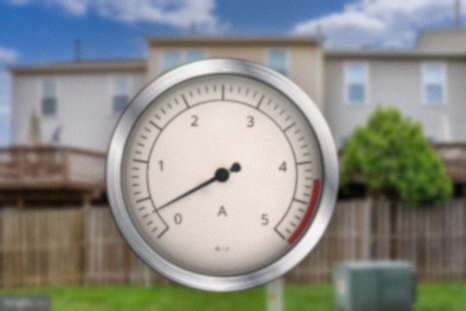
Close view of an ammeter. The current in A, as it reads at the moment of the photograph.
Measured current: 0.3 A
